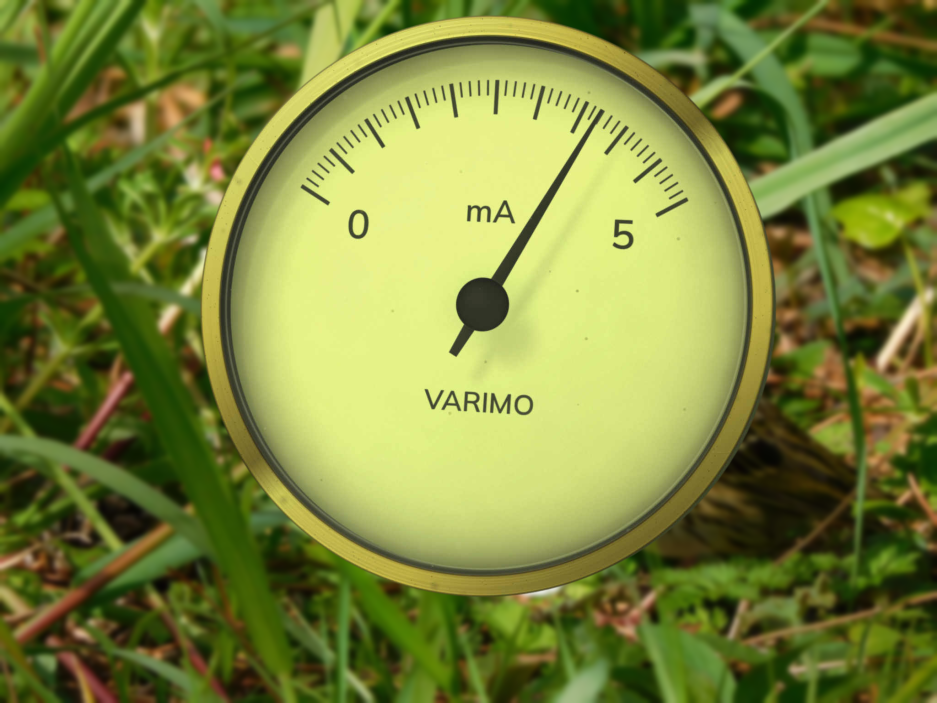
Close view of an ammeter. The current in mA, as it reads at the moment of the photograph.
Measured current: 3.7 mA
